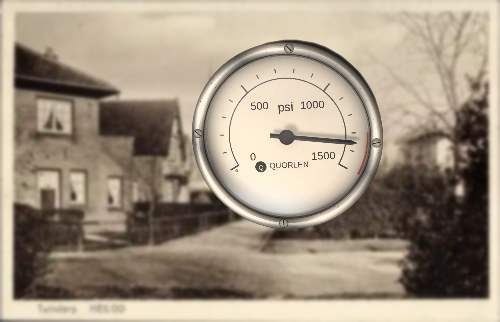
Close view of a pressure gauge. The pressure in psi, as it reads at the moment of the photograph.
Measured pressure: 1350 psi
